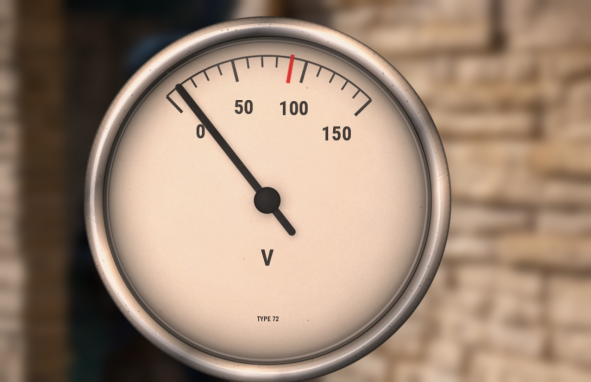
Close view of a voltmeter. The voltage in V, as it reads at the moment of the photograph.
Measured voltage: 10 V
